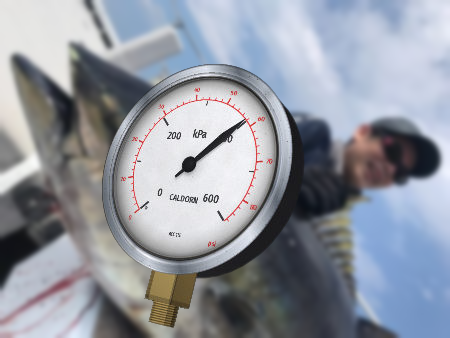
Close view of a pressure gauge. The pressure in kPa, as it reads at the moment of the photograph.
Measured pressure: 400 kPa
